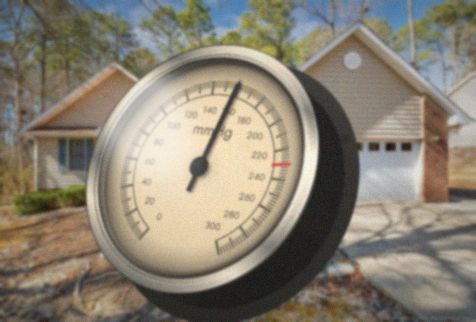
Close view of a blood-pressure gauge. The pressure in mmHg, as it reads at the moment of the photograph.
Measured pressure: 160 mmHg
